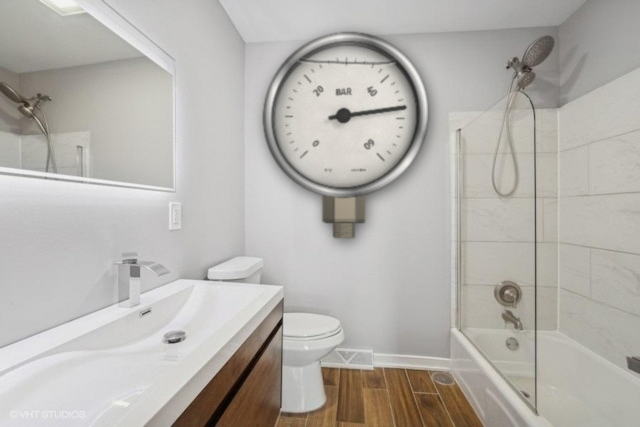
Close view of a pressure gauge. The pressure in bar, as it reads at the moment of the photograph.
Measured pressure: 48 bar
